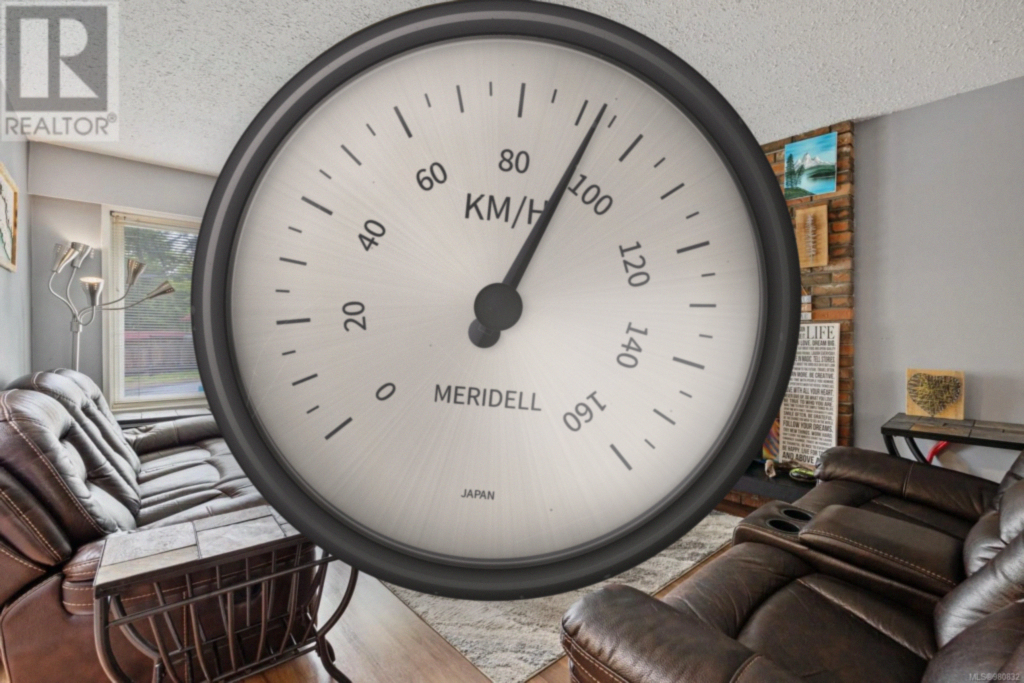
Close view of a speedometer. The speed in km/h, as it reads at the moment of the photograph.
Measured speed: 92.5 km/h
